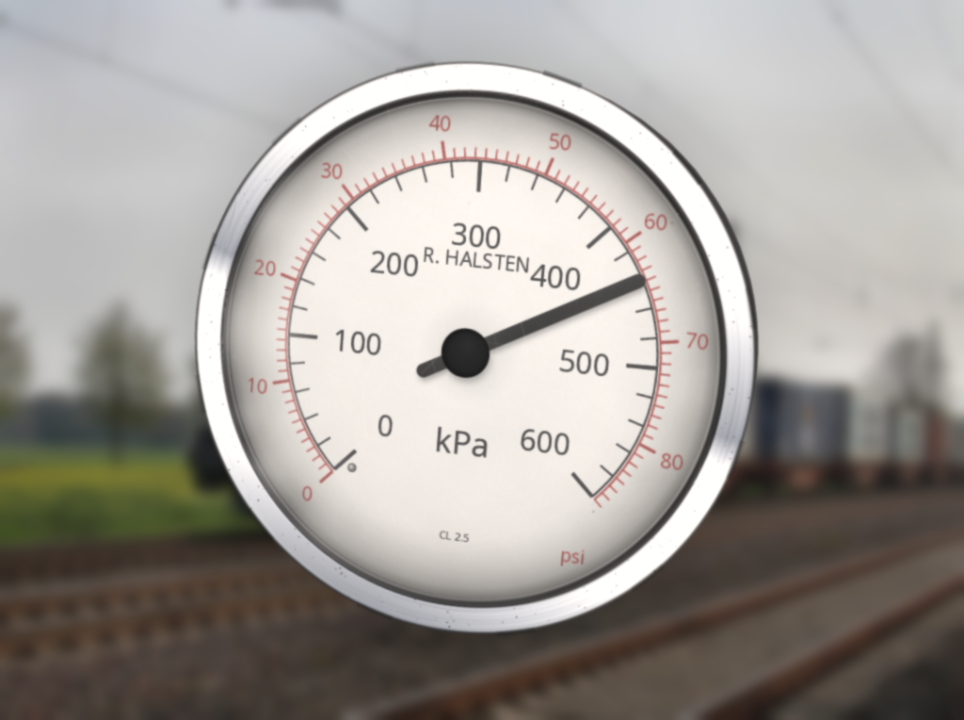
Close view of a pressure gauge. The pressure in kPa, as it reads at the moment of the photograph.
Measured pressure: 440 kPa
